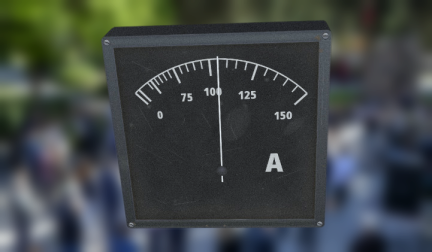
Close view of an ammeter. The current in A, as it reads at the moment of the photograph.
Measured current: 105 A
